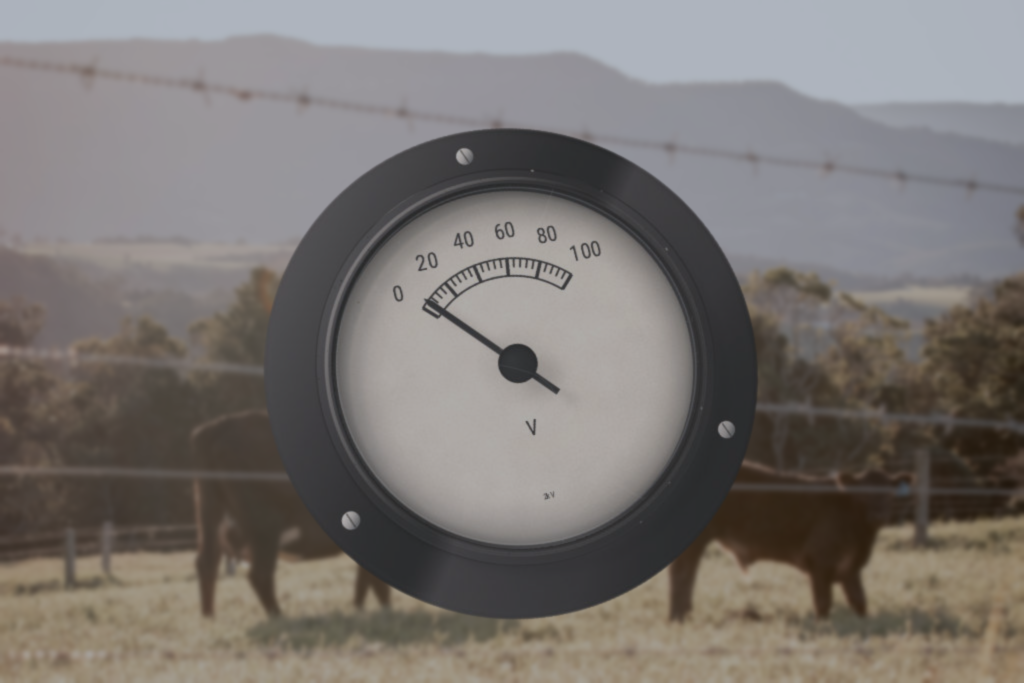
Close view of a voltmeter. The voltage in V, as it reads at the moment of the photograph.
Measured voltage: 4 V
